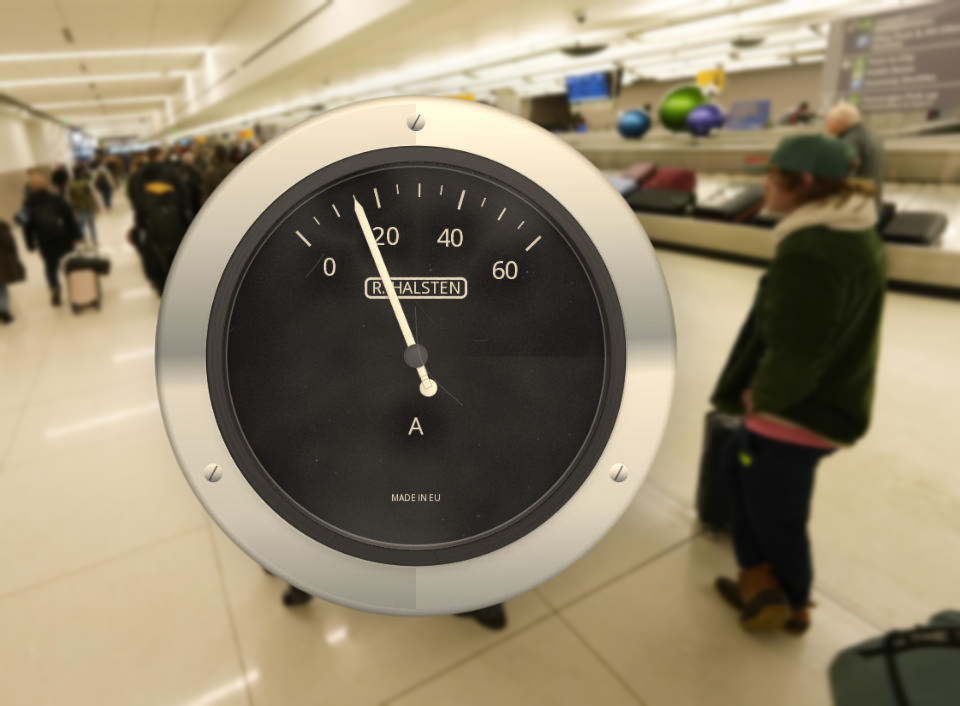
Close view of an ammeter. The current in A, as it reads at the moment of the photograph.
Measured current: 15 A
